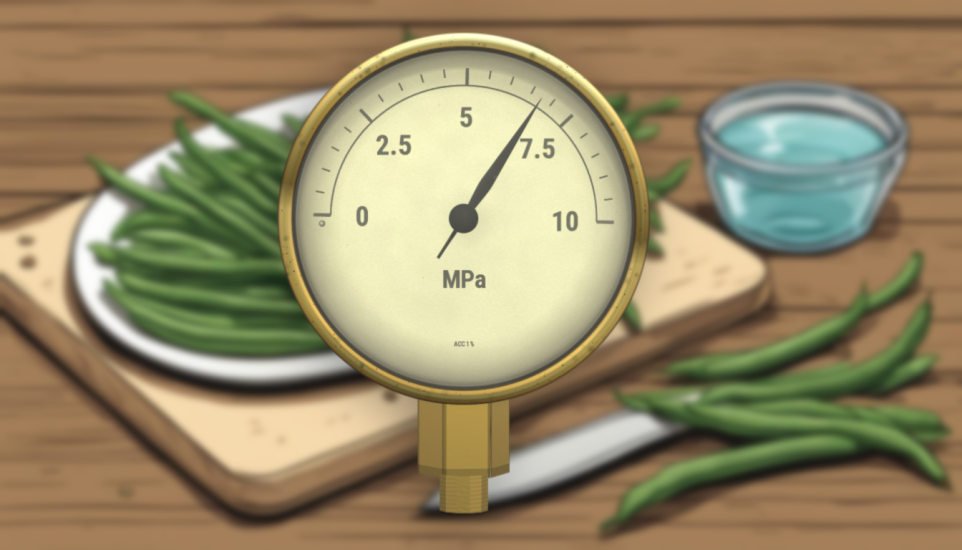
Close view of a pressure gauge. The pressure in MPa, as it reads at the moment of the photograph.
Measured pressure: 6.75 MPa
